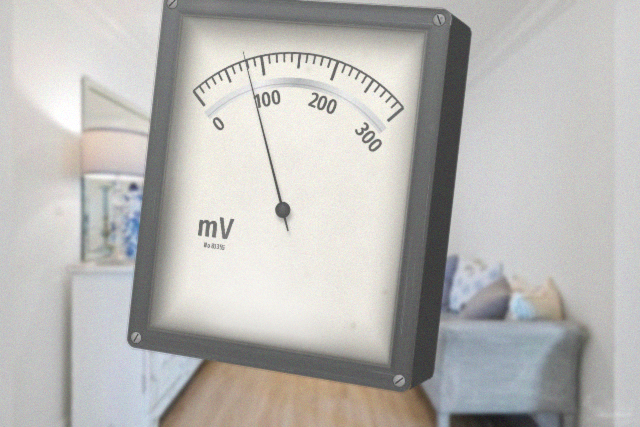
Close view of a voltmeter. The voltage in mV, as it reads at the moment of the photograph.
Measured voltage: 80 mV
